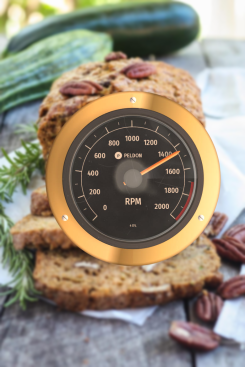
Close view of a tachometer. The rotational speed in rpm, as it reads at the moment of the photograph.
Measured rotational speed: 1450 rpm
